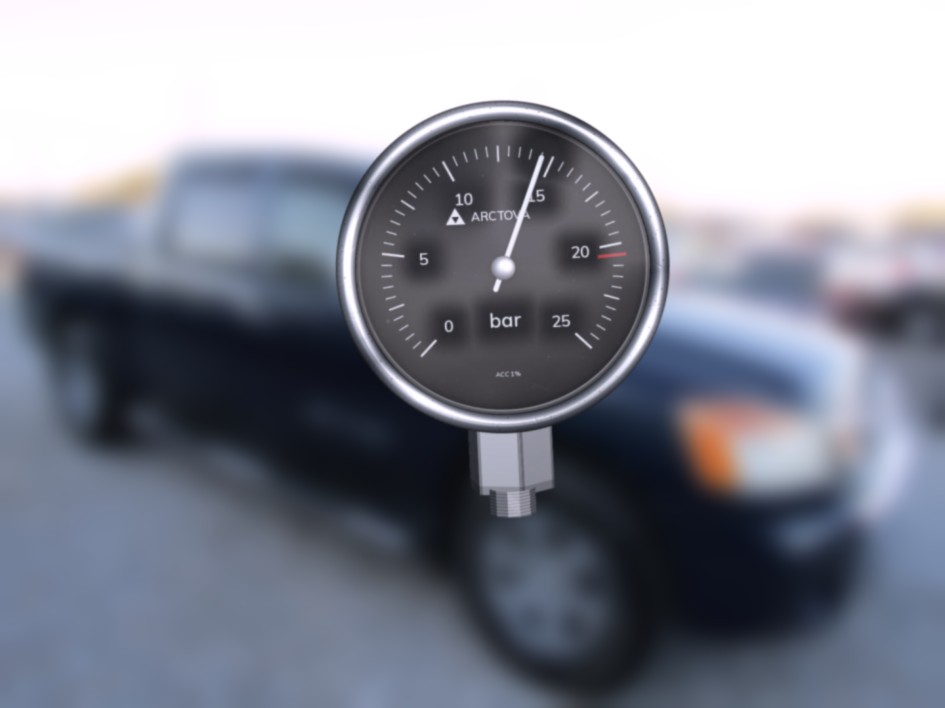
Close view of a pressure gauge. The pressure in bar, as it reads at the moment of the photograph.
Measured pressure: 14.5 bar
